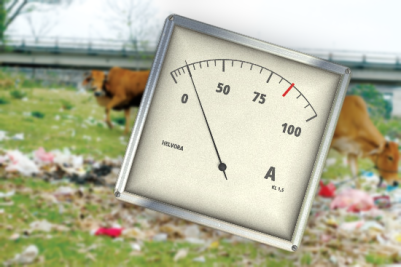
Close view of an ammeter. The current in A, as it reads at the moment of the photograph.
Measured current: 25 A
